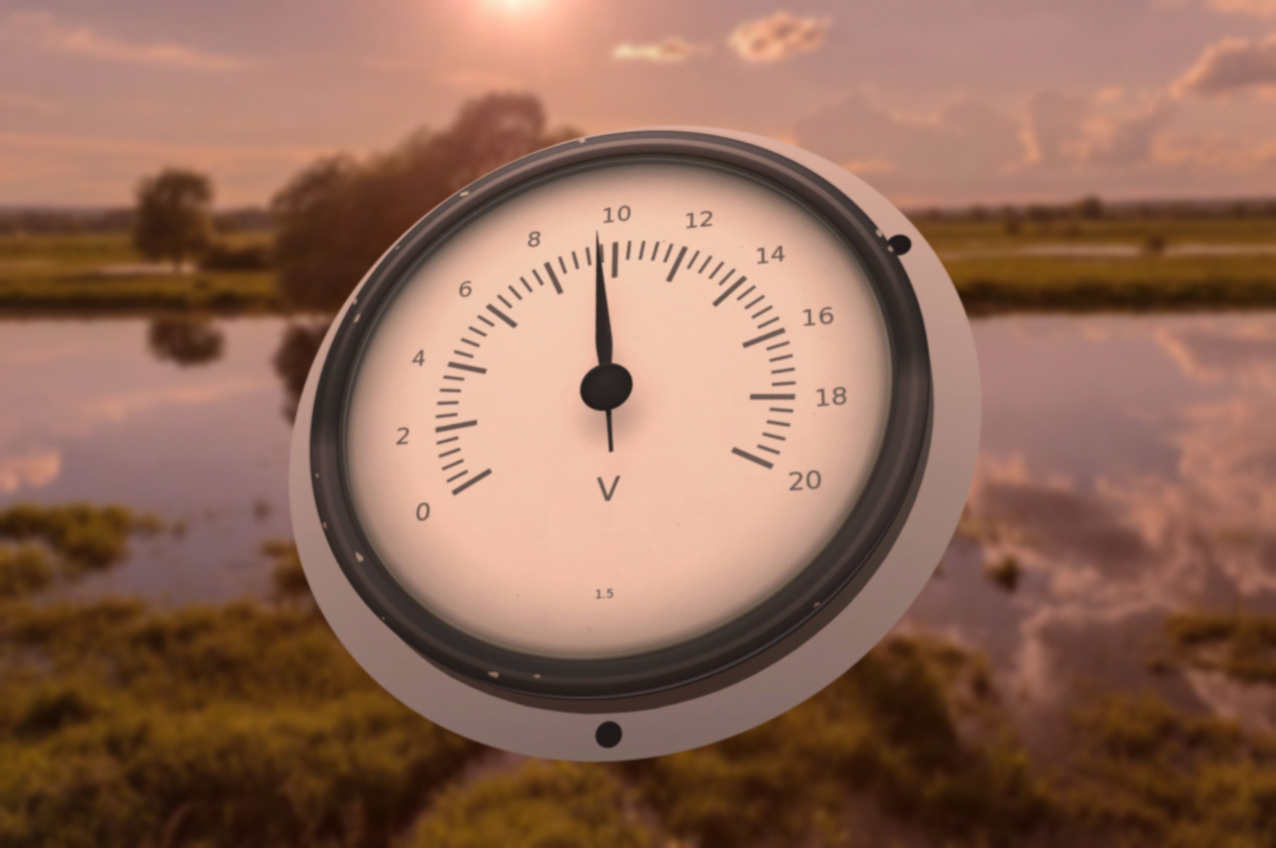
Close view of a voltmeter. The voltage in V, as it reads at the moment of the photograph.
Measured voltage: 9.6 V
